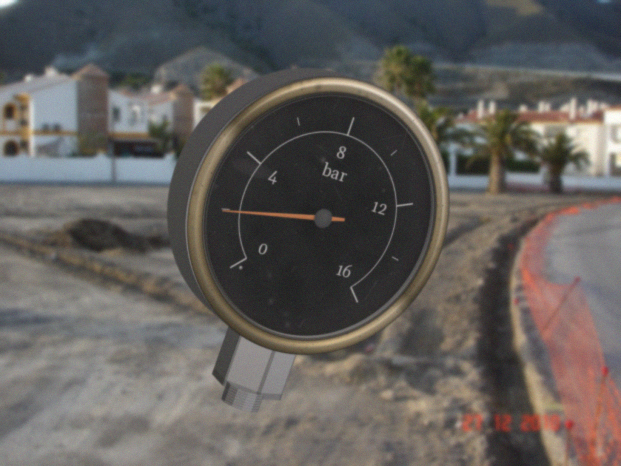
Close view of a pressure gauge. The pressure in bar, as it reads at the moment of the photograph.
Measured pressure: 2 bar
